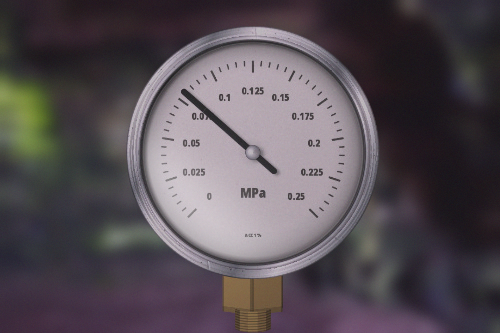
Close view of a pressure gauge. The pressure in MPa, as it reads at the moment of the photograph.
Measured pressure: 0.08 MPa
